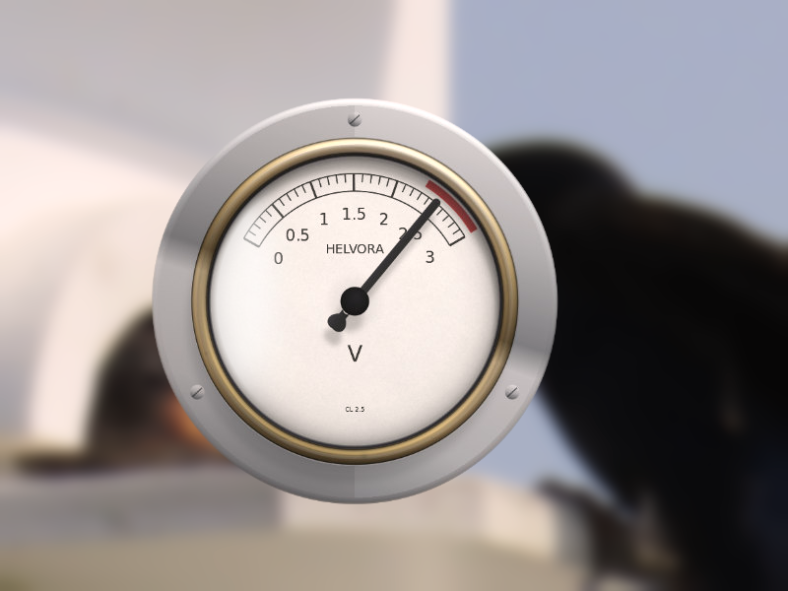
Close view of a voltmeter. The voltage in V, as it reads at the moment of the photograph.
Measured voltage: 2.5 V
